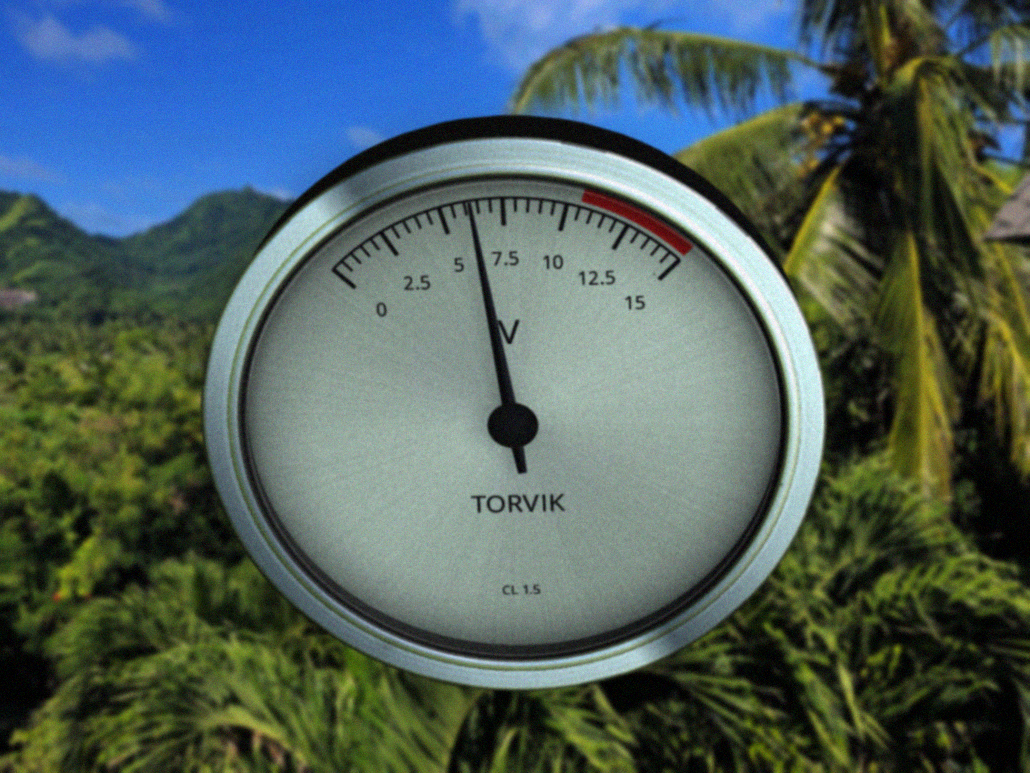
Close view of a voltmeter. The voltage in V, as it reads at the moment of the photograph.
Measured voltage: 6.25 V
